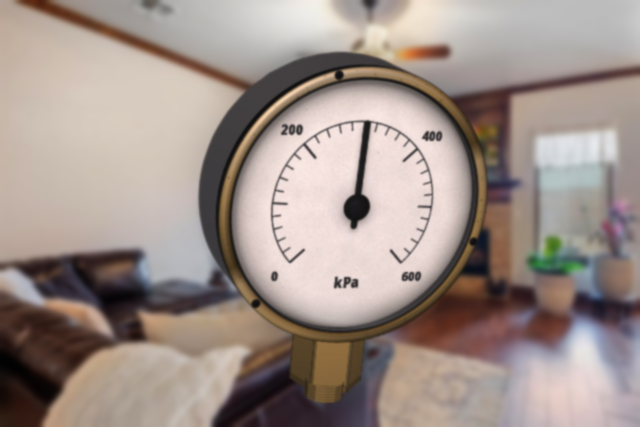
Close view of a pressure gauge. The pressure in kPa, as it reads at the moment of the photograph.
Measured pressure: 300 kPa
